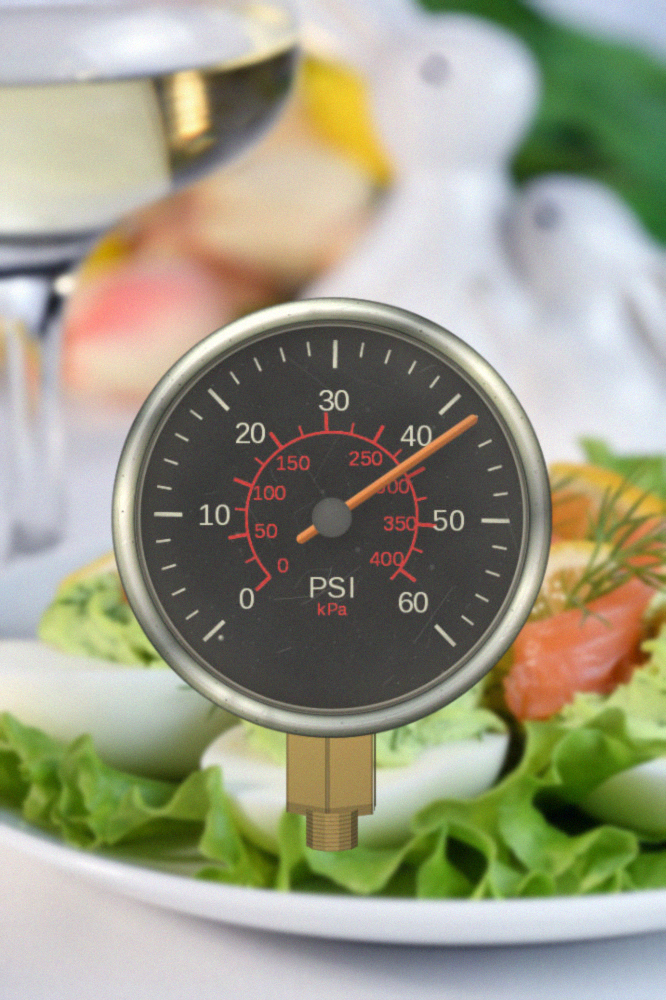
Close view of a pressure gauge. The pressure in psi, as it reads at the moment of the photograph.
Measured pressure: 42 psi
